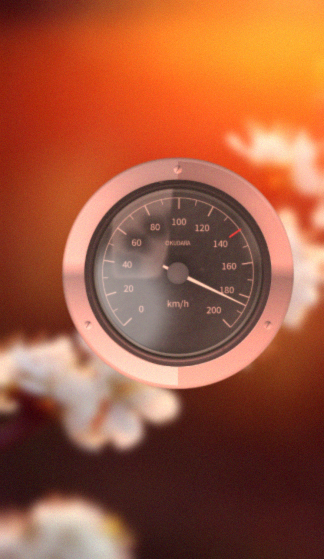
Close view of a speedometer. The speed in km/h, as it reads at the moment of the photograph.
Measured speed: 185 km/h
